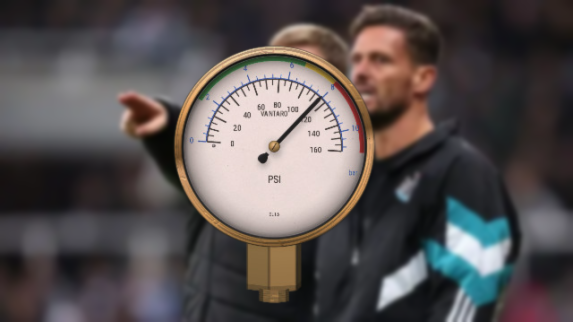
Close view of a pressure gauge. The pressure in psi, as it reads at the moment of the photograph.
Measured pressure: 115 psi
